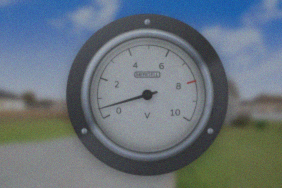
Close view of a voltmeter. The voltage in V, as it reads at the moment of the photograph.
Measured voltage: 0.5 V
